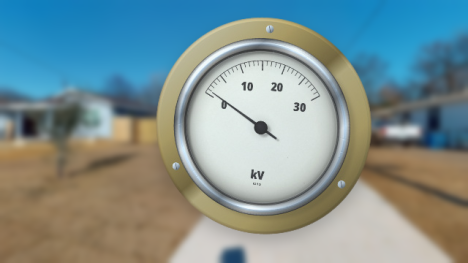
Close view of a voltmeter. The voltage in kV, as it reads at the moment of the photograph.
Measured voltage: 1 kV
